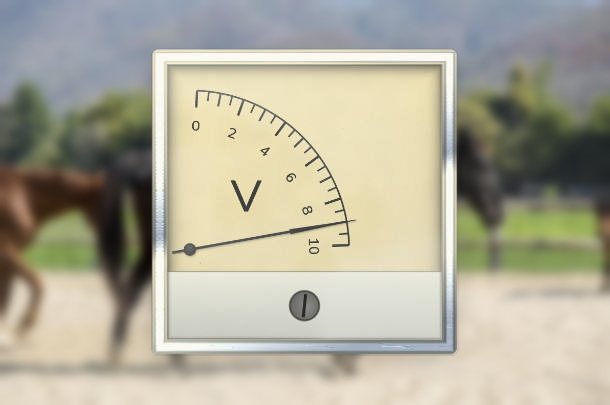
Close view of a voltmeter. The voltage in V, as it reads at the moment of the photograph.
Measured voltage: 9 V
